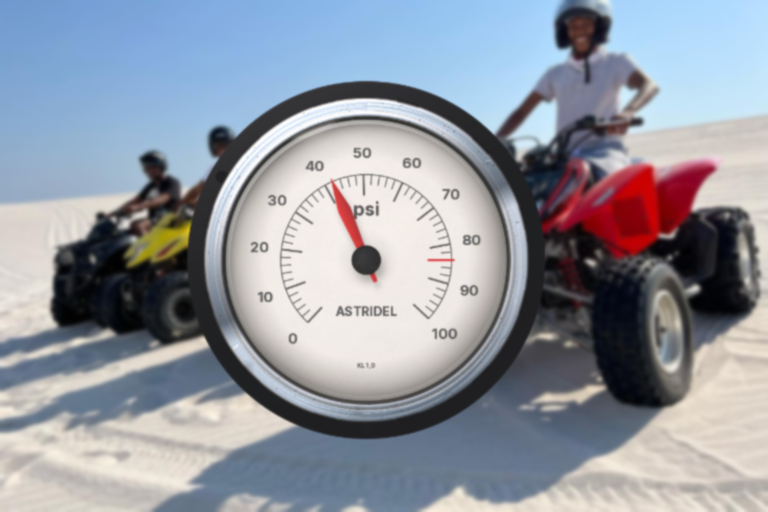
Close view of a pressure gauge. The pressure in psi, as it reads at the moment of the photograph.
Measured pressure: 42 psi
